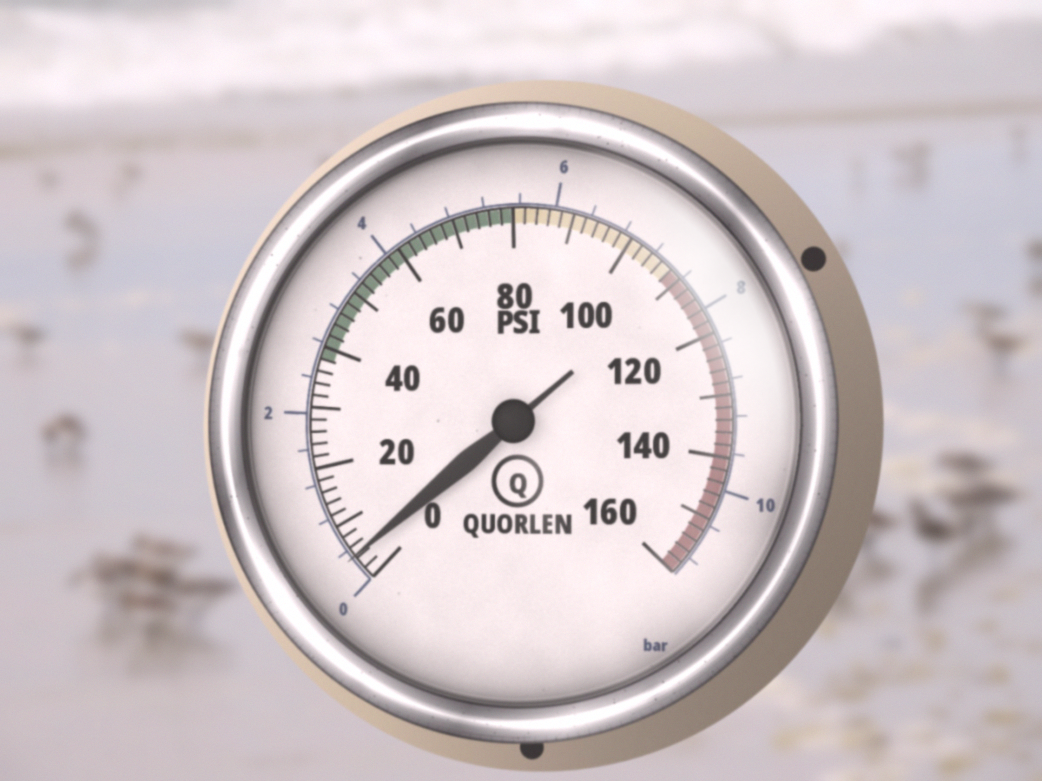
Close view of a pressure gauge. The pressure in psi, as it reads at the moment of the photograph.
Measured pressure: 4 psi
